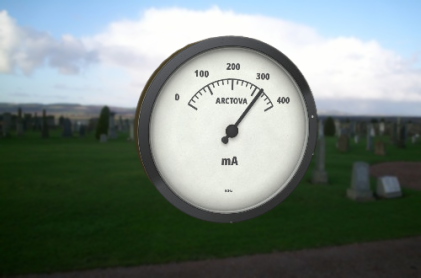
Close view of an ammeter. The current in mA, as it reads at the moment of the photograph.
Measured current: 320 mA
